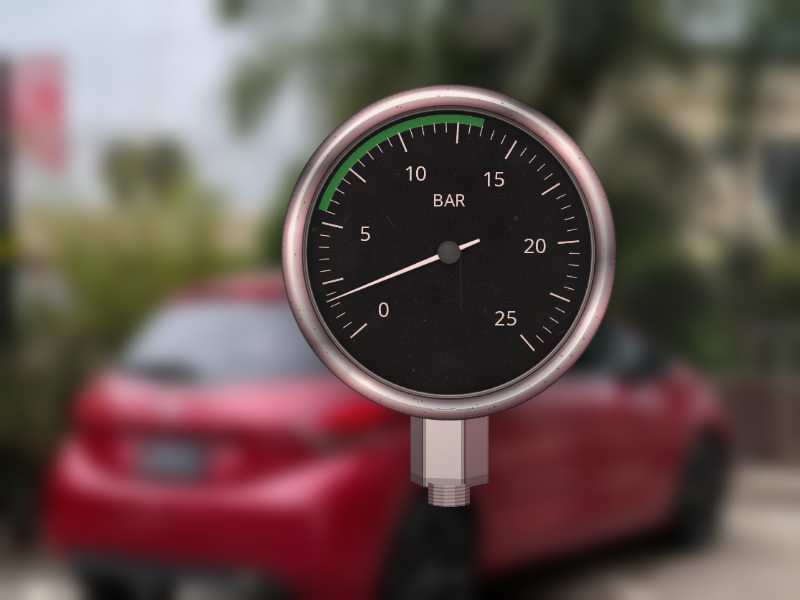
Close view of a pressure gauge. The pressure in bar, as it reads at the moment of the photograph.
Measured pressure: 1.75 bar
